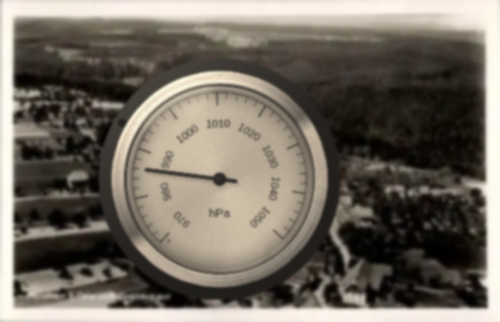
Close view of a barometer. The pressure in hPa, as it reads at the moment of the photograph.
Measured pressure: 986 hPa
